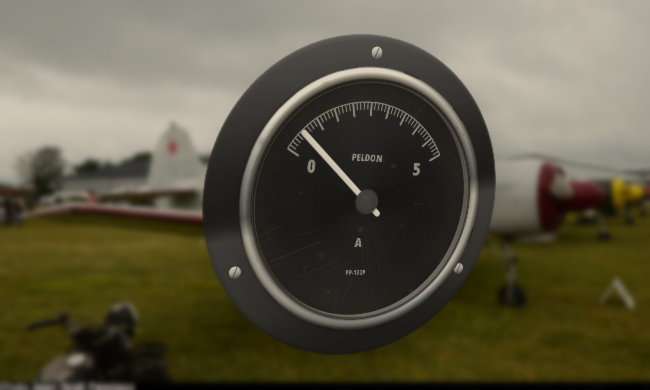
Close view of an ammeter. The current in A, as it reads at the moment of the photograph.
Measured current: 0.5 A
